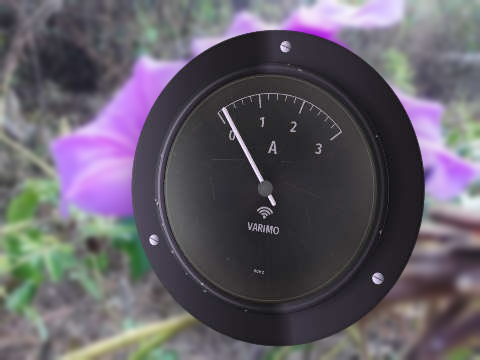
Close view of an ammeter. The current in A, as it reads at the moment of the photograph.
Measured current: 0.2 A
